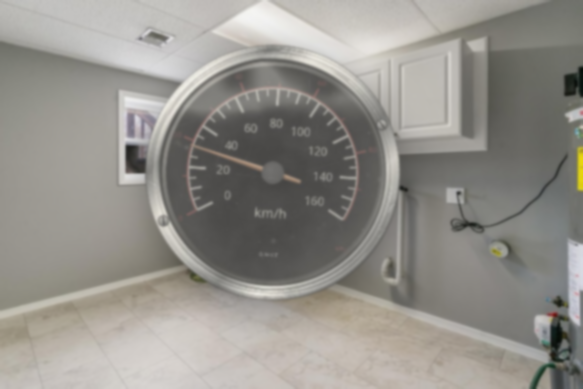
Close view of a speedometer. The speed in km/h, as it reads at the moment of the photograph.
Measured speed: 30 km/h
